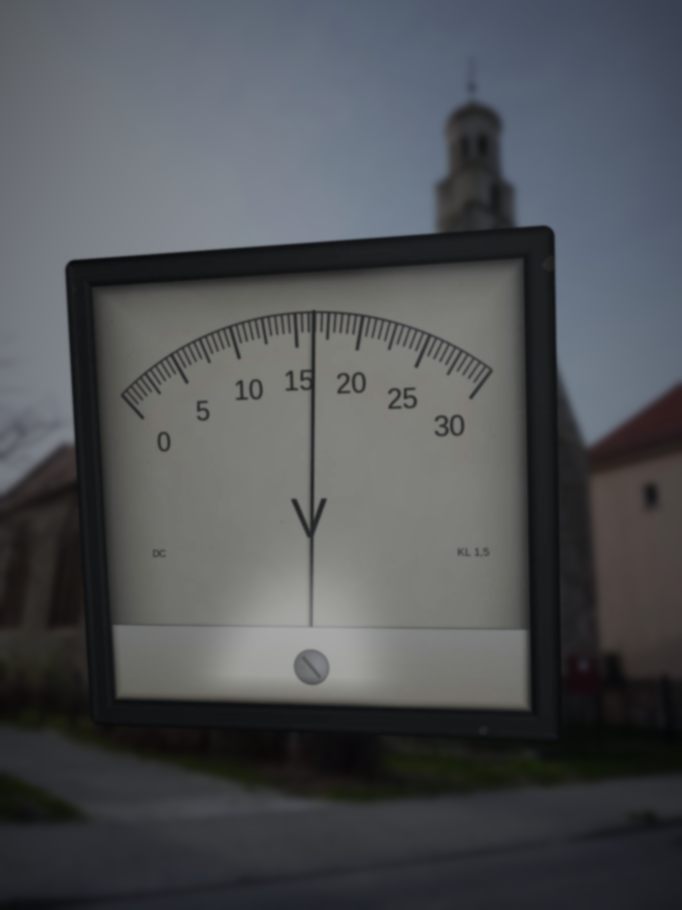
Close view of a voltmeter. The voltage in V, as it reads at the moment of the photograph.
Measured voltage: 16.5 V
